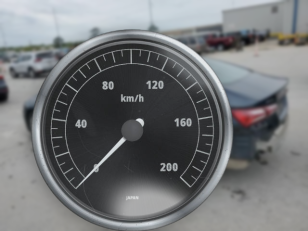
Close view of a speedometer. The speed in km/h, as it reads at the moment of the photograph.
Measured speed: 0 km/h
